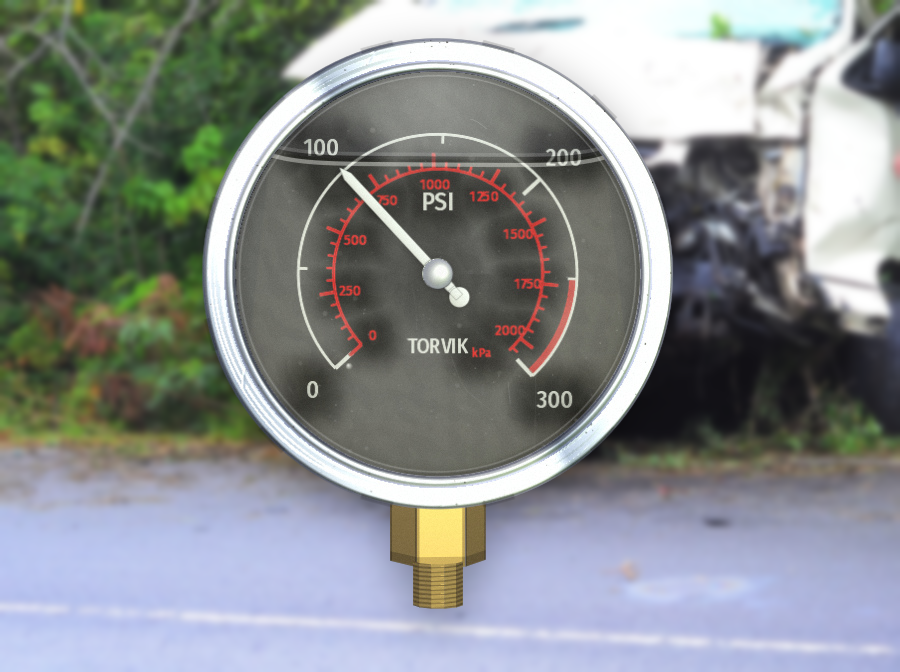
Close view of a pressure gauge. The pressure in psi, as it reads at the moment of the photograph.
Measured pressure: 100 psi
